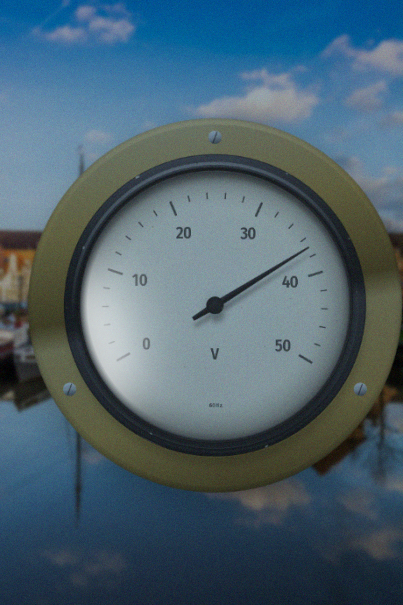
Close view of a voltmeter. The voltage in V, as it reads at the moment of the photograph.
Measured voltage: 37 V
